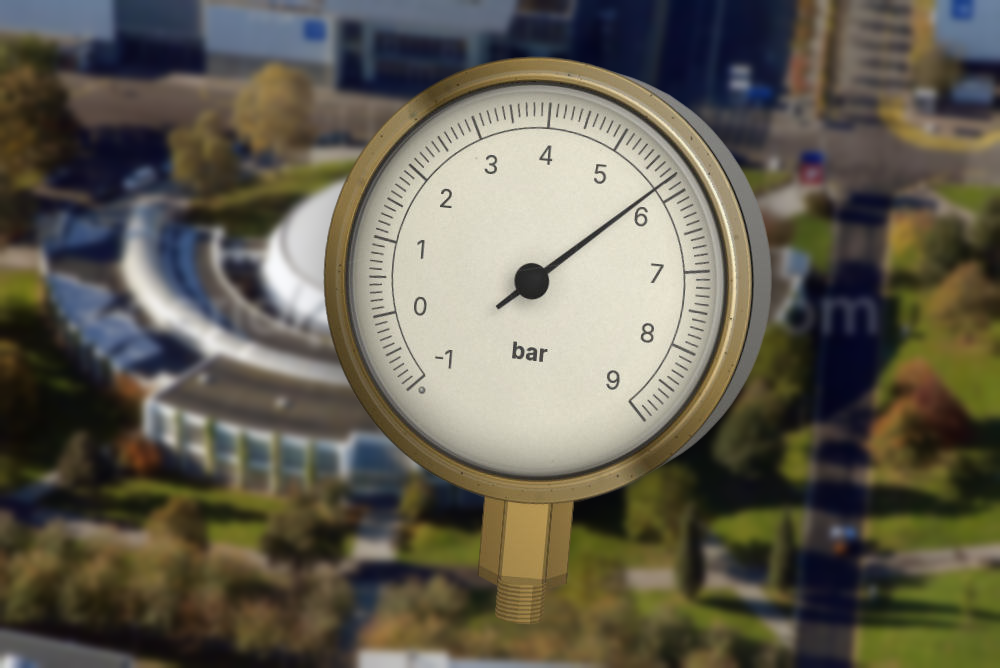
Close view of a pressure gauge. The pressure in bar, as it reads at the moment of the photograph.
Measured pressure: 5.8 bar
